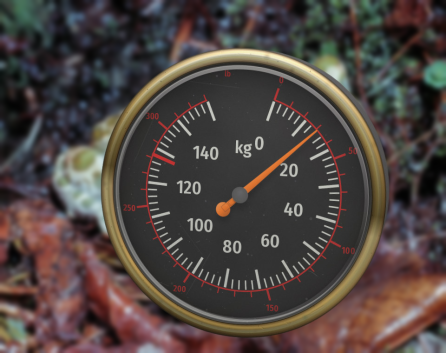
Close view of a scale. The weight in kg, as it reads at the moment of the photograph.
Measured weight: 14 kg
